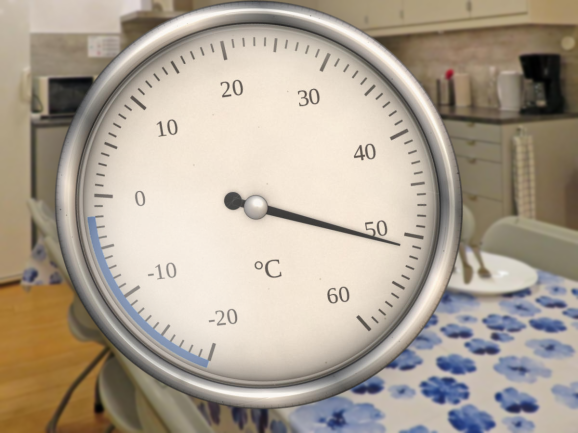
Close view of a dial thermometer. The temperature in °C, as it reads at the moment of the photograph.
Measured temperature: 51 °C
